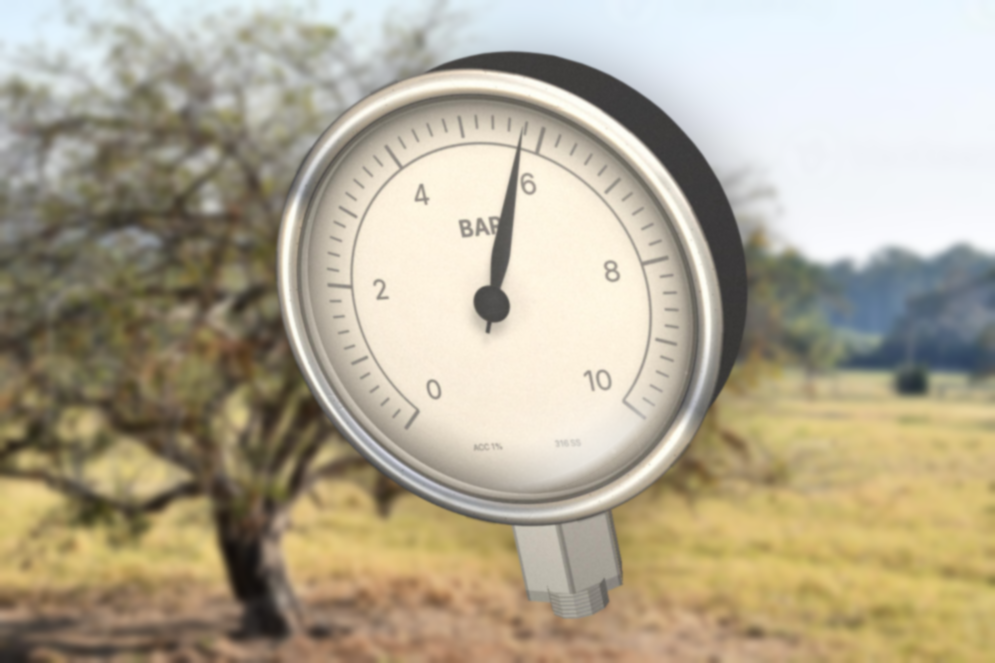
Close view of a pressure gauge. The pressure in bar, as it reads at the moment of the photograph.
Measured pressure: 5.8 bar
